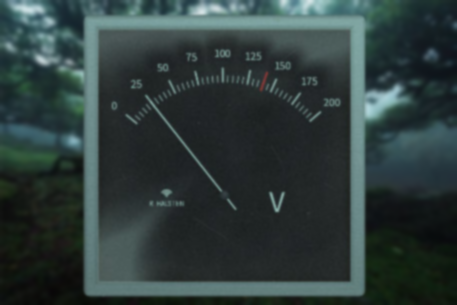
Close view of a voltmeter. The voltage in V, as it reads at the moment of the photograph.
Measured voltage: 25 V
